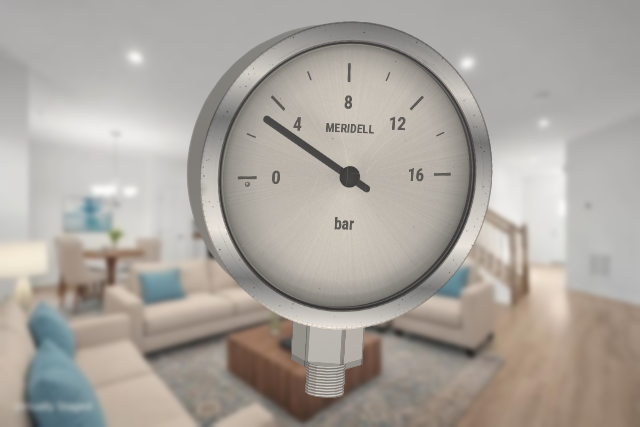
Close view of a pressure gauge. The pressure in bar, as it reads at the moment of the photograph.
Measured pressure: 3 bar
